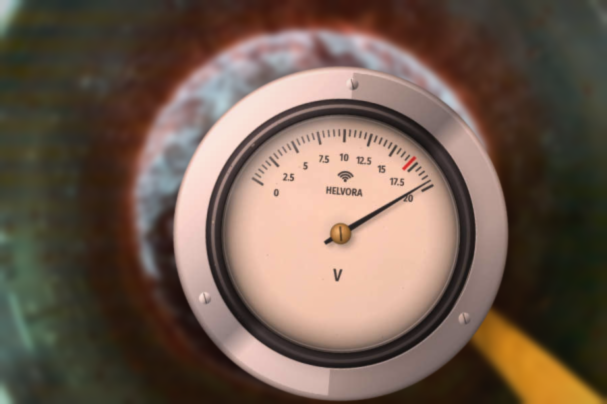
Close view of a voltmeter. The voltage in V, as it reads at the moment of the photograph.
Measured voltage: 19.5 V
